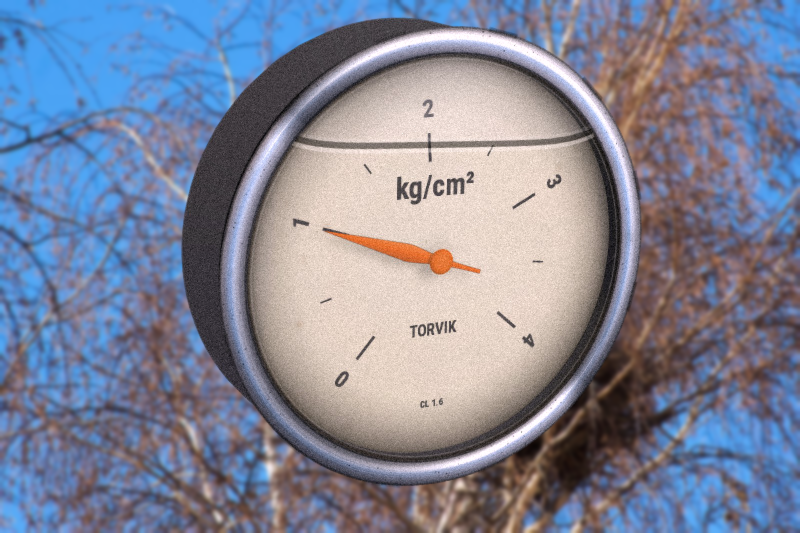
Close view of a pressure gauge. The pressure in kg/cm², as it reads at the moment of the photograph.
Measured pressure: 1 kg/cm²
